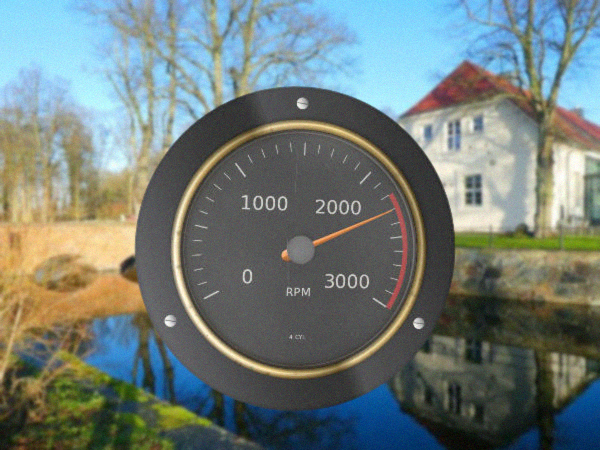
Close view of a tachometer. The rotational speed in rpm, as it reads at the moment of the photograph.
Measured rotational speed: 2300 rpm
